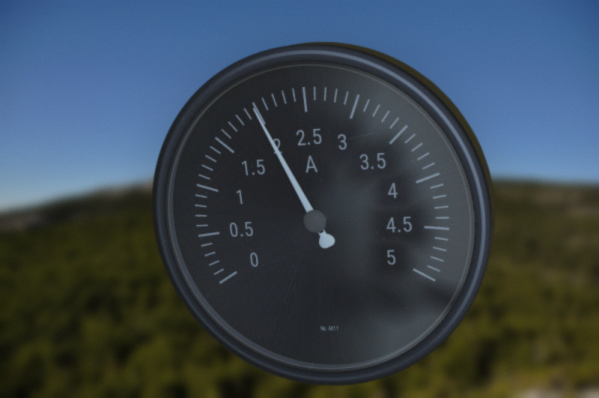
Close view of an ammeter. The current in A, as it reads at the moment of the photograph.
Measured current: 2 A
